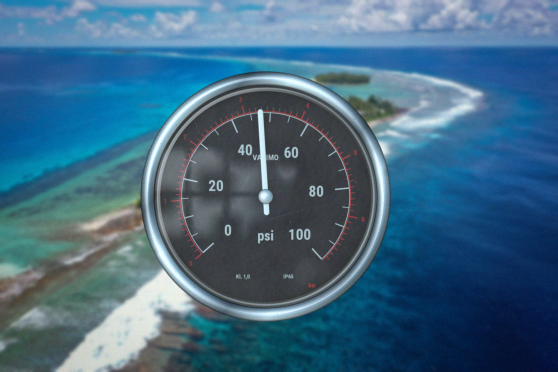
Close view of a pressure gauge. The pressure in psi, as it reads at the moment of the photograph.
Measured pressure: 47.5 psi
